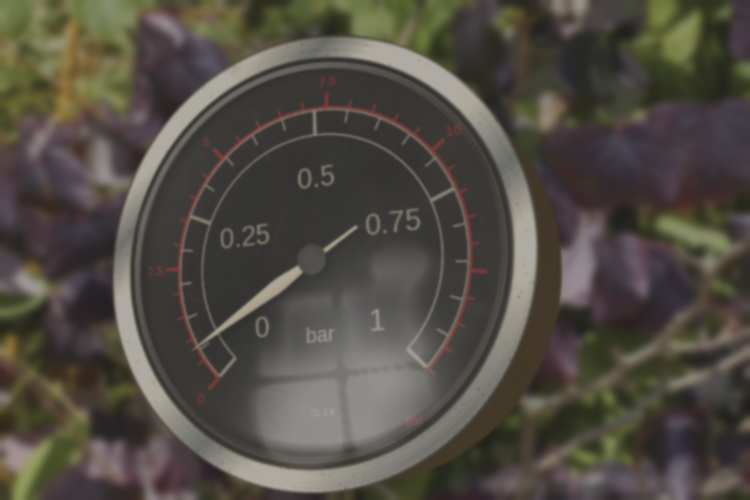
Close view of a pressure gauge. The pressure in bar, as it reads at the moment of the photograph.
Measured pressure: 0.05 bar
